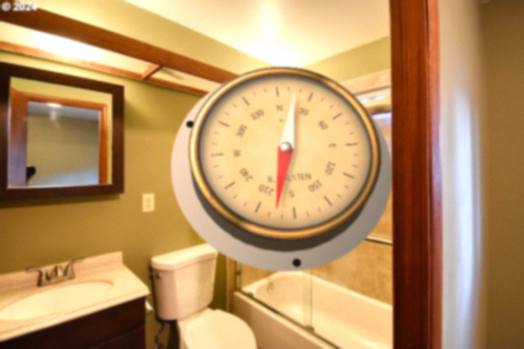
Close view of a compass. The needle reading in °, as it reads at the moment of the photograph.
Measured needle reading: 195 °
